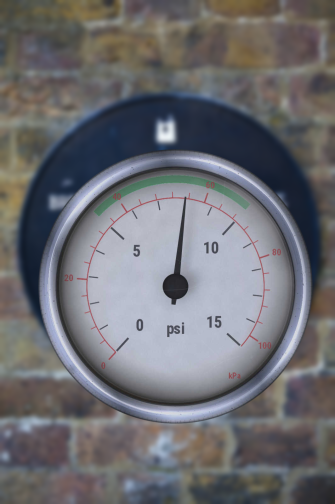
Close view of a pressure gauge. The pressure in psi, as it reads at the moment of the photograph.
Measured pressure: 8 psi
